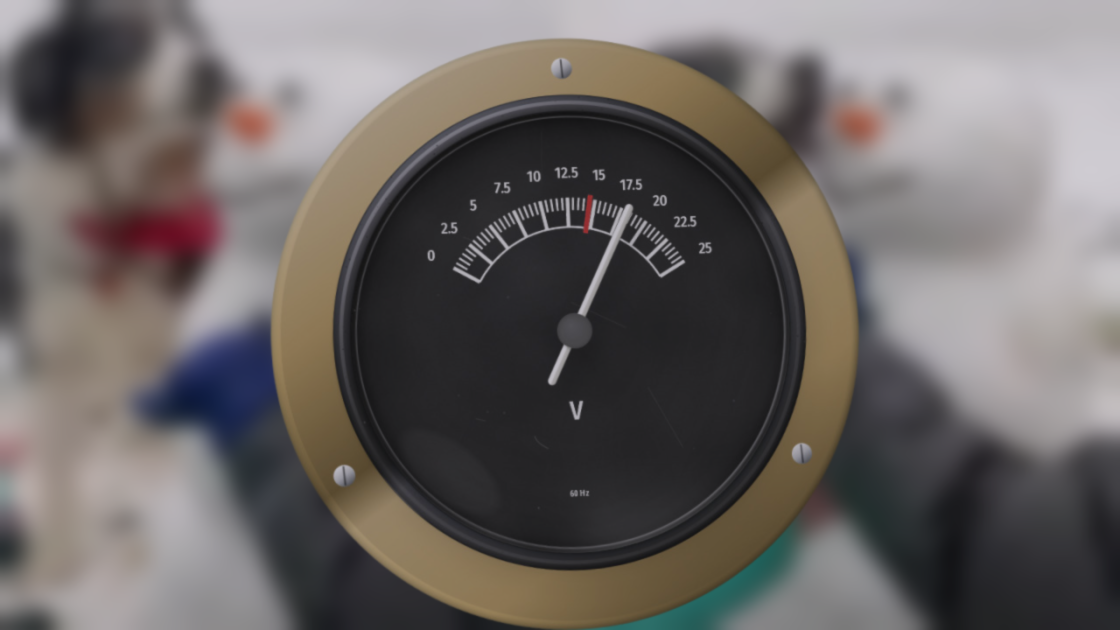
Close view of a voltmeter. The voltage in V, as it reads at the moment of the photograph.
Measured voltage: 18 V
